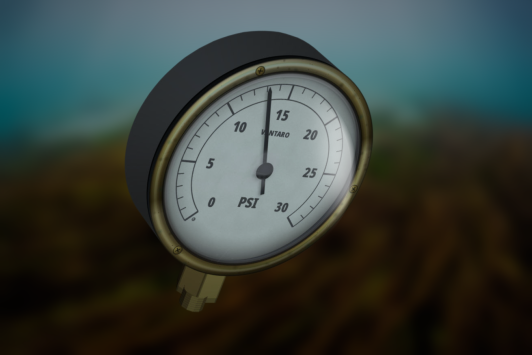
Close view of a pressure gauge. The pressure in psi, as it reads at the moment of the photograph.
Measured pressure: 13 psi
